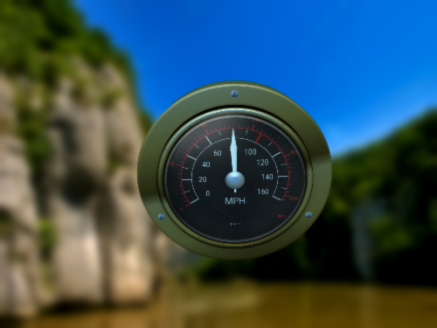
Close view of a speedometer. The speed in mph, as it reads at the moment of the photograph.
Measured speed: 80 mph
